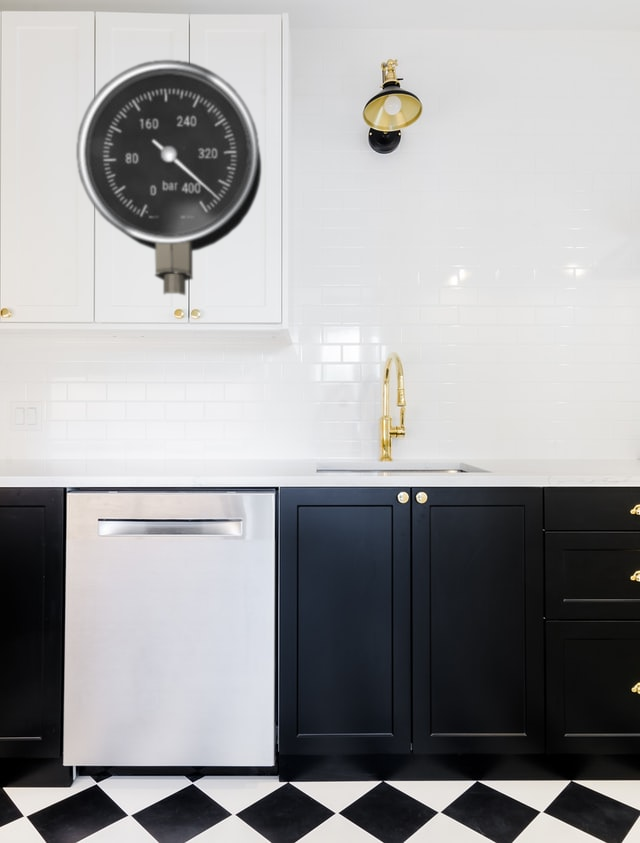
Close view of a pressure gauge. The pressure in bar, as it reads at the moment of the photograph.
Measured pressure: 380 bar
